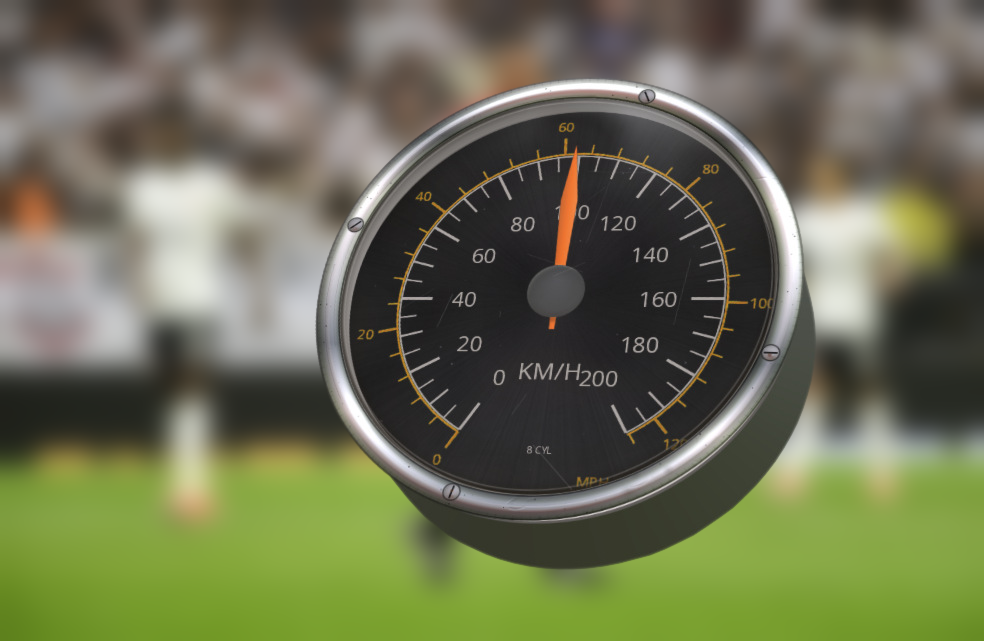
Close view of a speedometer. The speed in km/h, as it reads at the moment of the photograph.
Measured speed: 100 km/h
